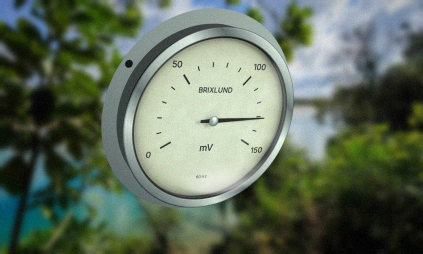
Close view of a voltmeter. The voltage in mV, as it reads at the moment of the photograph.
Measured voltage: 130 mV
